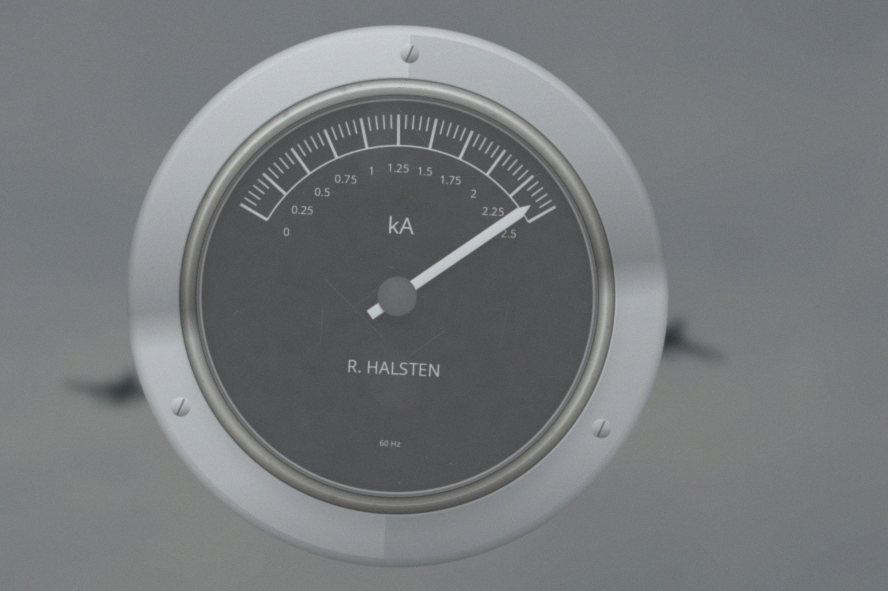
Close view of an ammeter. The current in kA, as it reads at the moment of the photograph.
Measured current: 2.4 kA
